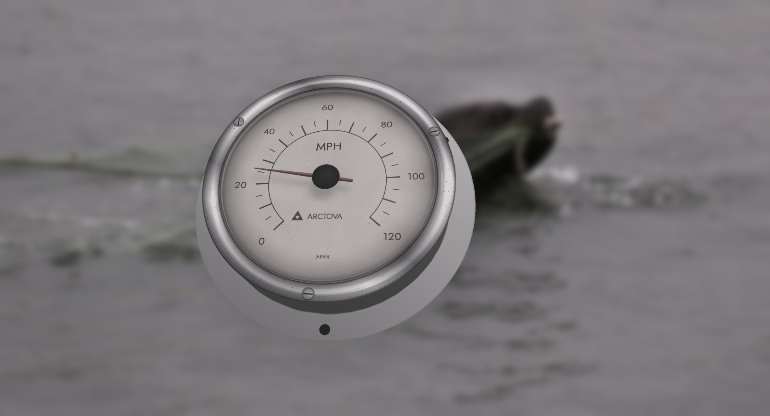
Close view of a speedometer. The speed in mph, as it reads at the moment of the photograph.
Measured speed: 25 mph
